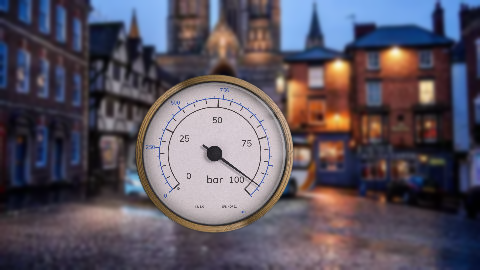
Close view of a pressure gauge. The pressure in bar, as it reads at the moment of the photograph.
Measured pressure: 95 bar
